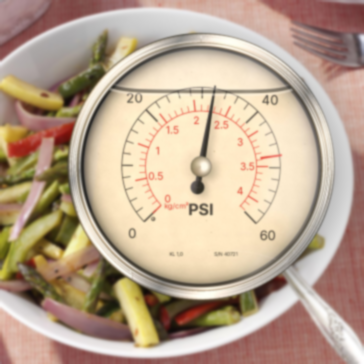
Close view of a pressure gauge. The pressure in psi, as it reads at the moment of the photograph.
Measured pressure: 32 psi
